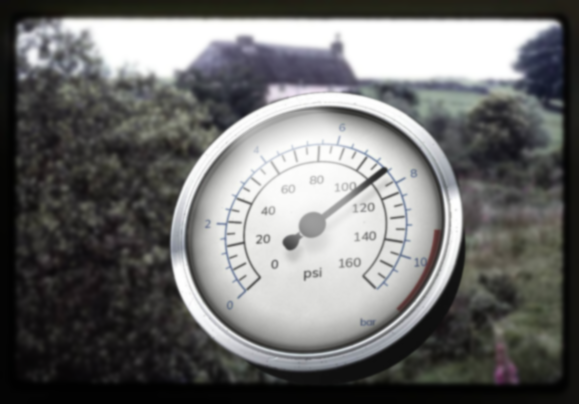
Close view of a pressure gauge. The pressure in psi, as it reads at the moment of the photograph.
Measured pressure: 110 psi
